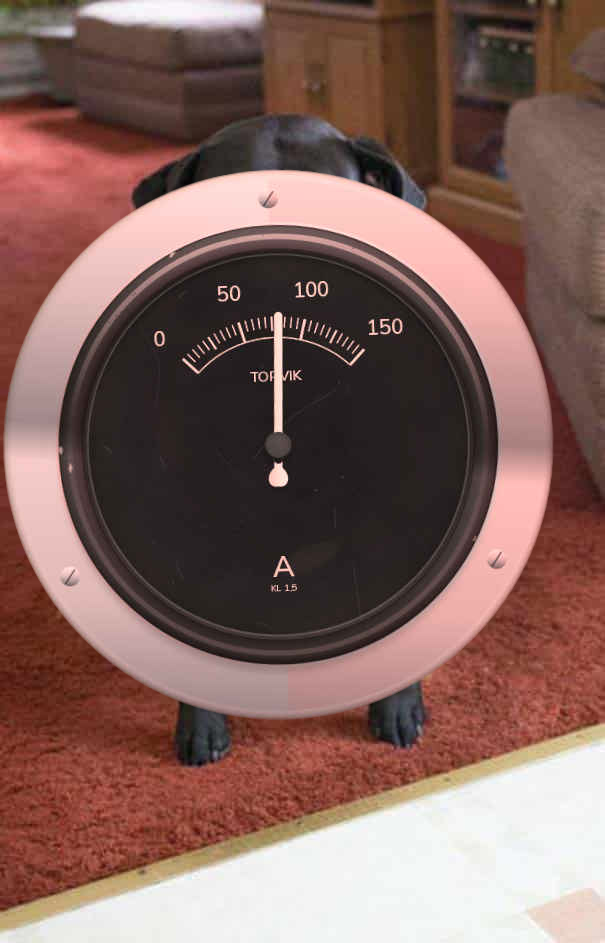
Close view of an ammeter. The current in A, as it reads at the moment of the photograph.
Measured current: 80 A
